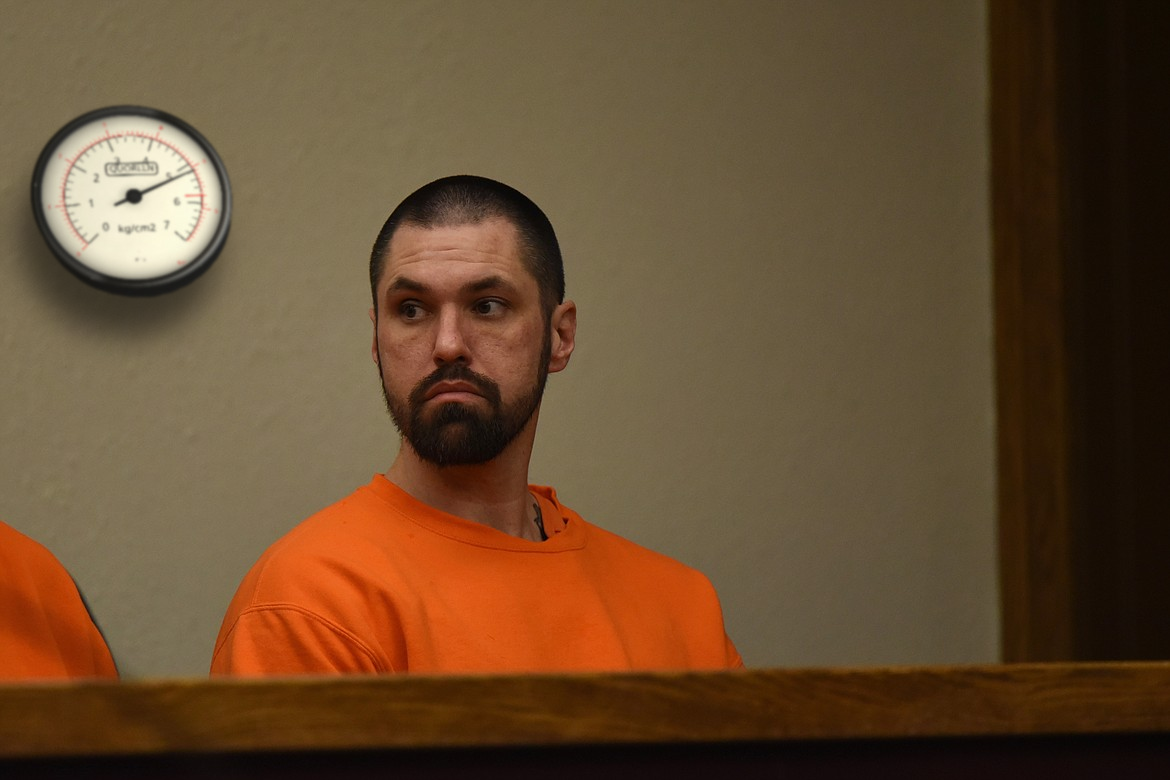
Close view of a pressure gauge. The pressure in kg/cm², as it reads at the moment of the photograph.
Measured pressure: 5.2 kg/cm²
